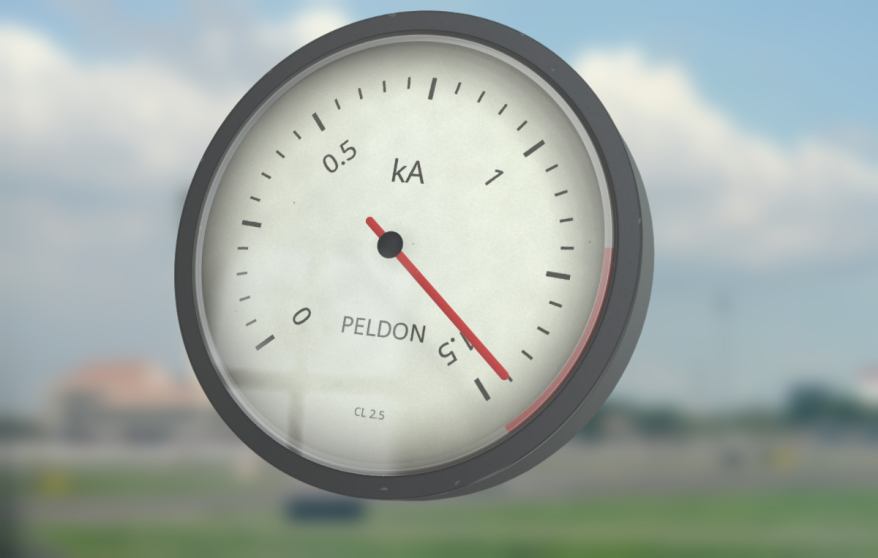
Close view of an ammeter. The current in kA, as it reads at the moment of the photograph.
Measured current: 1.45 kA
